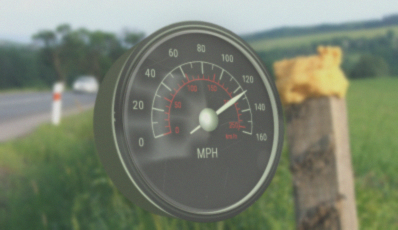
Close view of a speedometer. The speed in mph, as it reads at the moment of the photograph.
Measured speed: 125 mph
